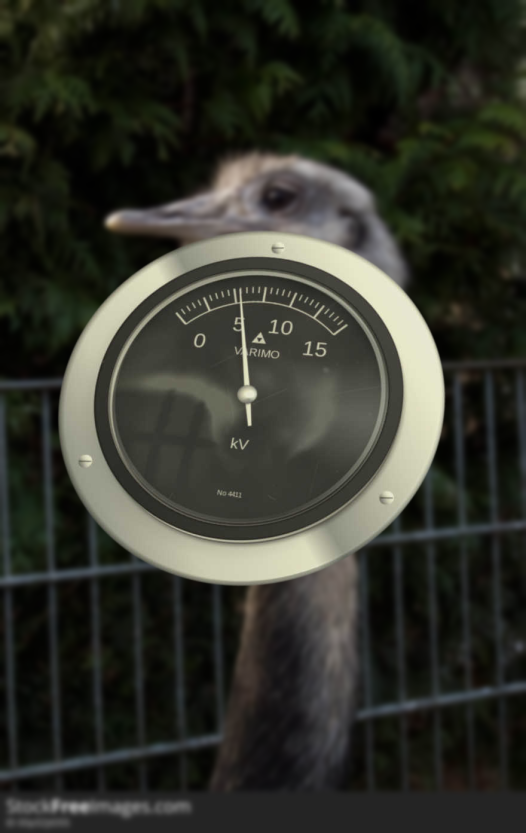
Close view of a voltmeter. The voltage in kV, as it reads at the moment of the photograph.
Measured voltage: 5.5 kV
